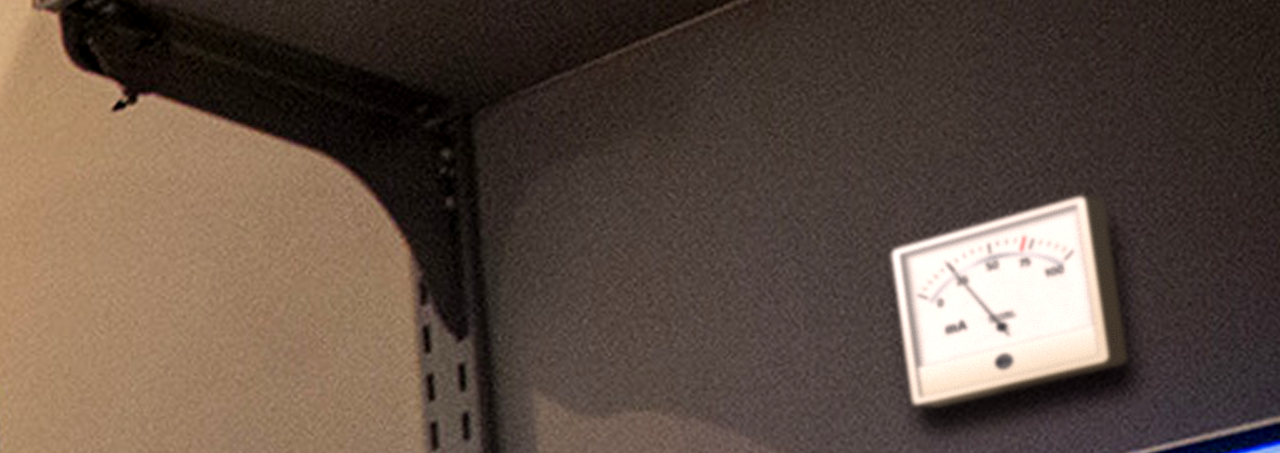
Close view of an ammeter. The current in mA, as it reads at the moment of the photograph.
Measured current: 25 mA
